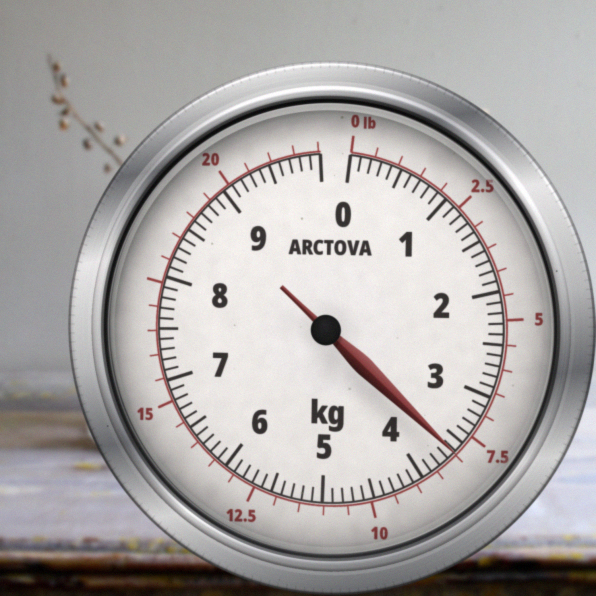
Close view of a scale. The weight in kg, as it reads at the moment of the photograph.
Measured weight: 3.6 kg
